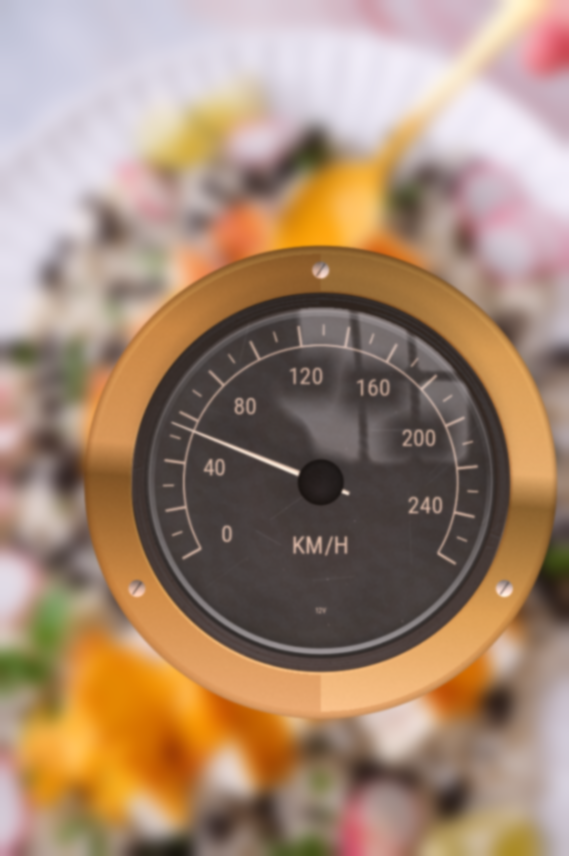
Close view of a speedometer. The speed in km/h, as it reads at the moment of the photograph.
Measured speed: 55 km/h
